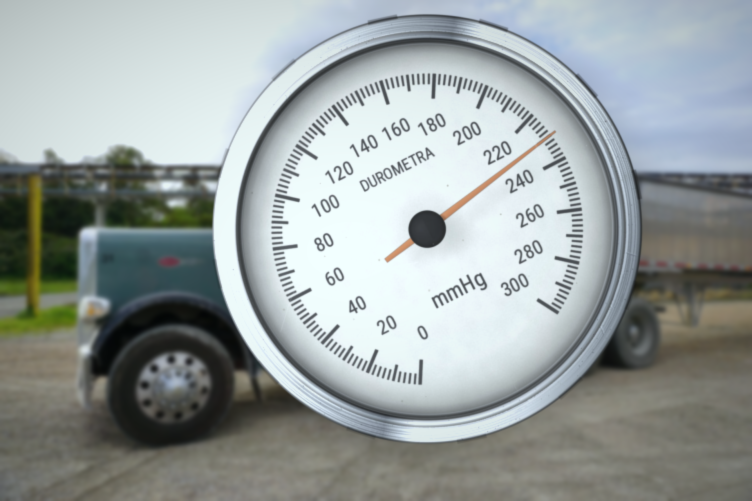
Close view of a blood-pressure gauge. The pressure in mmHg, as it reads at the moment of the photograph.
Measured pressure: 230 mmHg
